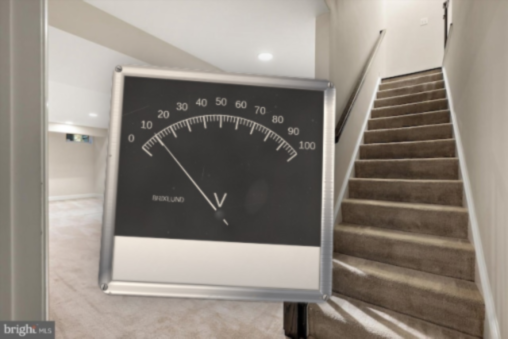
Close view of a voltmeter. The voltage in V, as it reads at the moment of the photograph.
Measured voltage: 10 V
